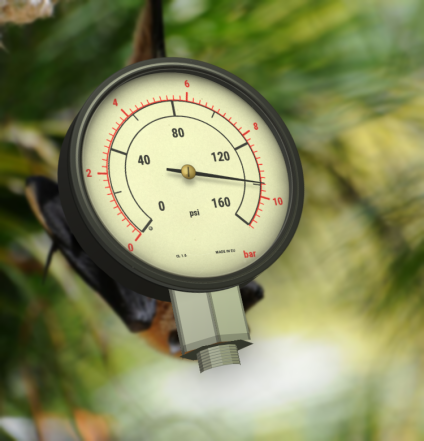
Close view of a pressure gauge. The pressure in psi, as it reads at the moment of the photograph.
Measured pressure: 140 psi
